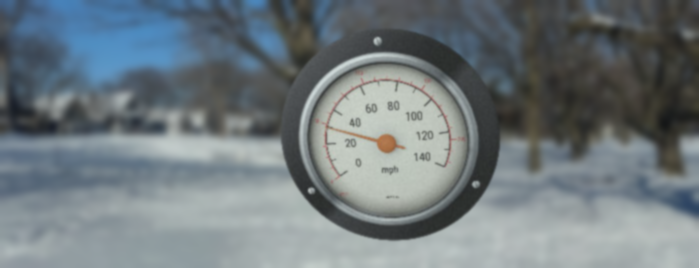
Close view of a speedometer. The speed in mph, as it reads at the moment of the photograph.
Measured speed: 30 mph
